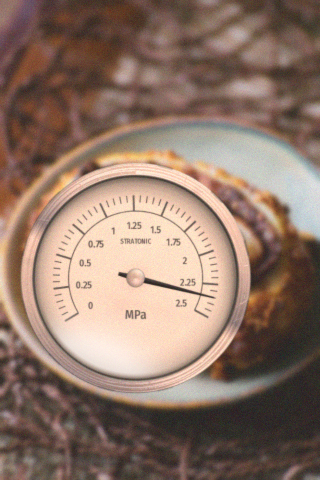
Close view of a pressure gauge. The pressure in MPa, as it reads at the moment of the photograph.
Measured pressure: 2.35 MPa
